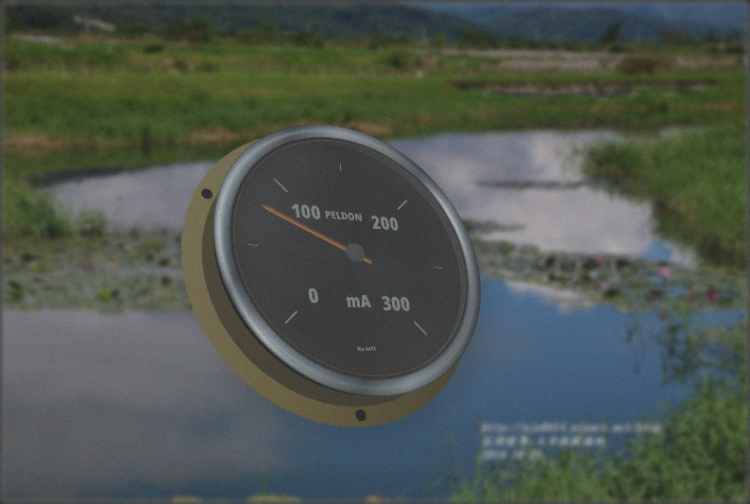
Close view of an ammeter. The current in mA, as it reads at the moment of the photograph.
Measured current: 75 mA
